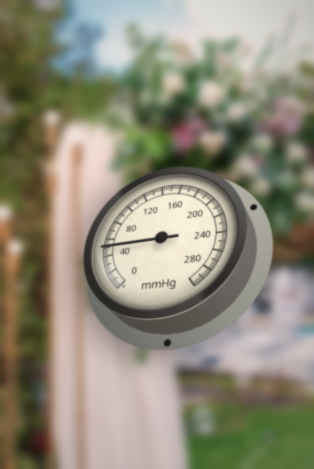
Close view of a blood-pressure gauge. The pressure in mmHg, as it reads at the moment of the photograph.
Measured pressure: 50 mmHg
